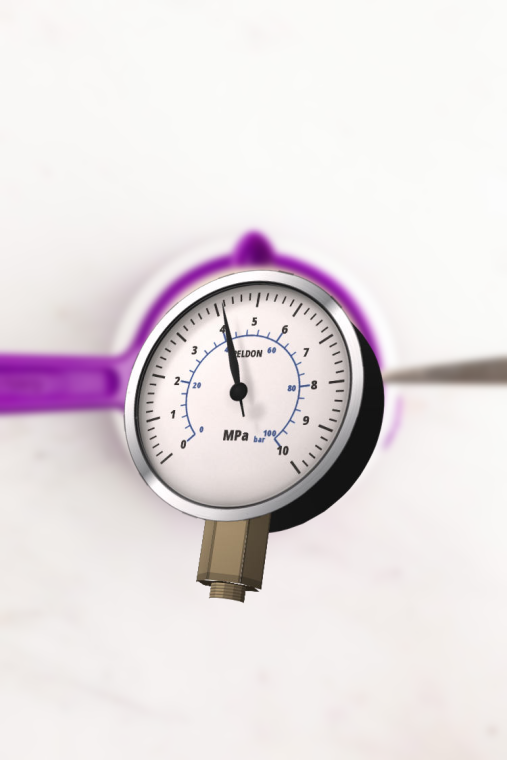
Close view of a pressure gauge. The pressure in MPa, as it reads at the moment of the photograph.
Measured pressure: 4.2 MPa
